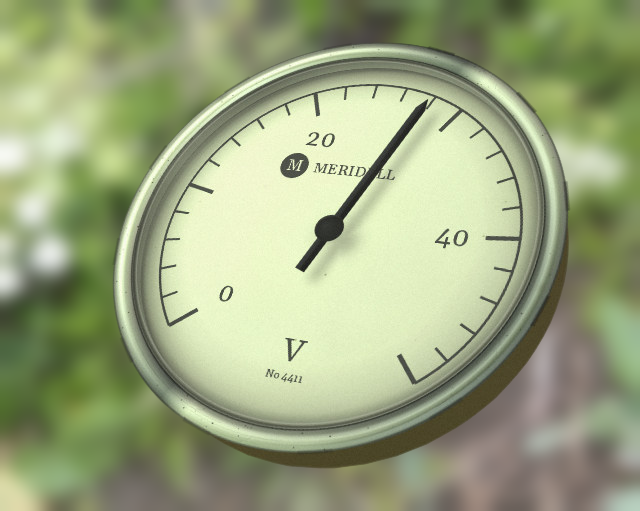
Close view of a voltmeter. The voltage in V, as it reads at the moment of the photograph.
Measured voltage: 28 V
